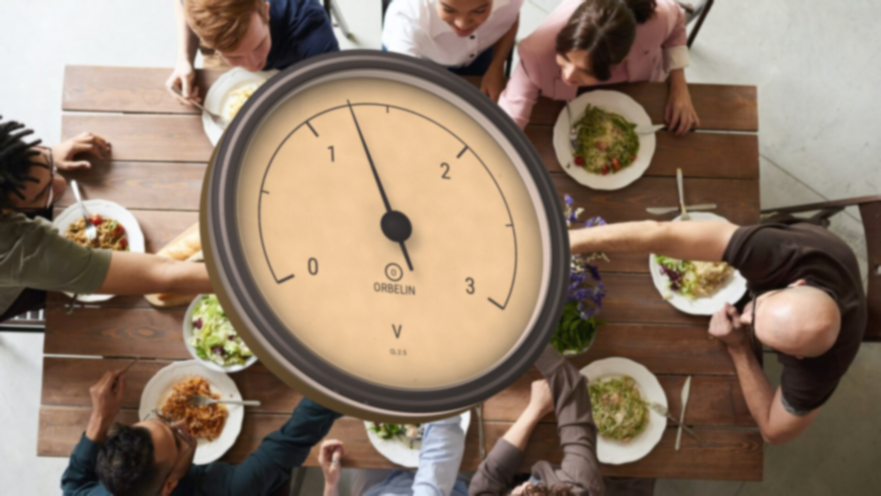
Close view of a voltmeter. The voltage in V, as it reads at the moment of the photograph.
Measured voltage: 1.25 V
